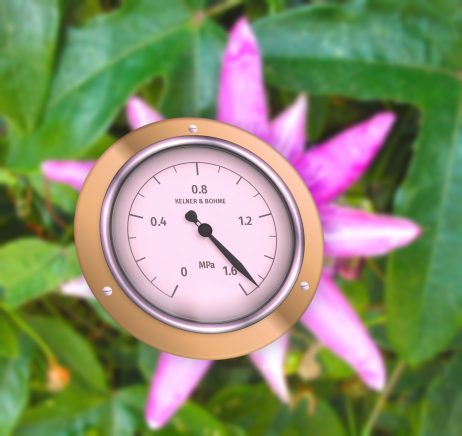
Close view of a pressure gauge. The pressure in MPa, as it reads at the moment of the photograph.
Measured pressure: 1.55 MPa
